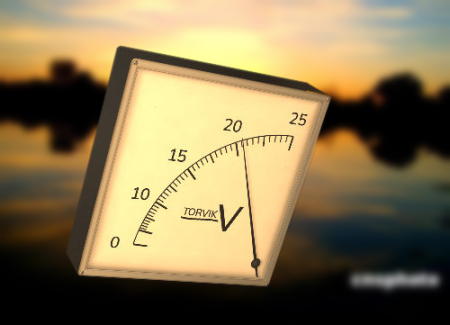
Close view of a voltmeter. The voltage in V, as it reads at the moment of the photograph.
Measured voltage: 20.5 V
